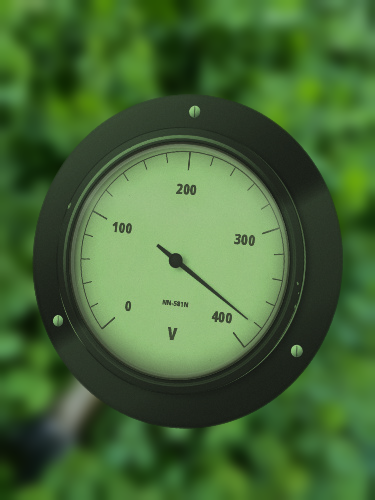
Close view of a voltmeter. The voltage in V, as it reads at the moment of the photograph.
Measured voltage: 380 V
